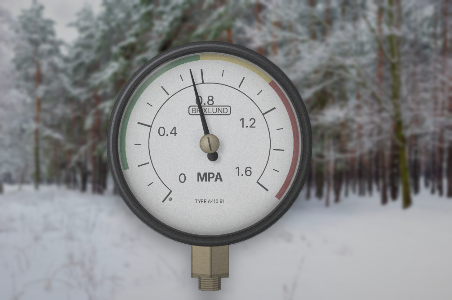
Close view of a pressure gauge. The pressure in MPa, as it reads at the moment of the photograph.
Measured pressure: 0.75 MPa
